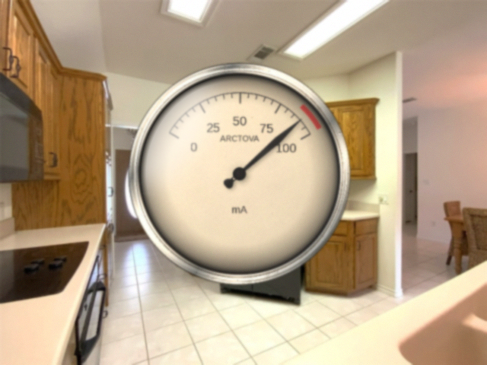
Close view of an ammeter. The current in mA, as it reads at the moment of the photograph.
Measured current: 90 mA
